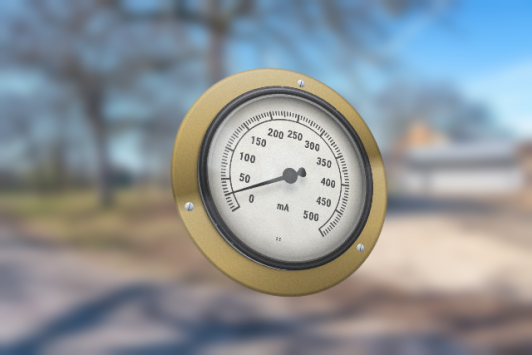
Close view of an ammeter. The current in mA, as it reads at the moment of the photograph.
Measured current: 25 mA
